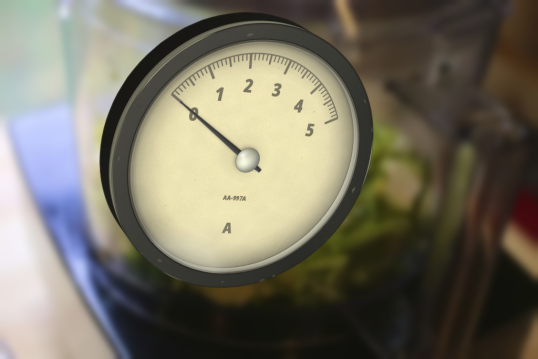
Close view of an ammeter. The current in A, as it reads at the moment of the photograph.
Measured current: 0 A
